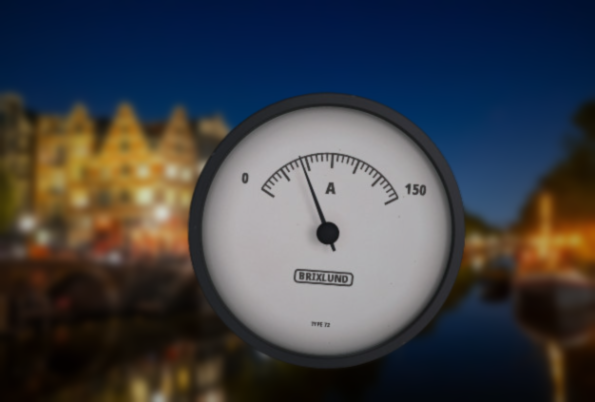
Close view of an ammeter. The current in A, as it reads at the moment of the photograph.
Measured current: 45 A
